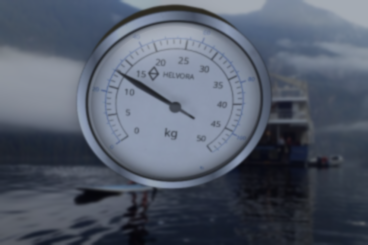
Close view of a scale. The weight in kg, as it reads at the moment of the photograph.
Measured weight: 13 kg
